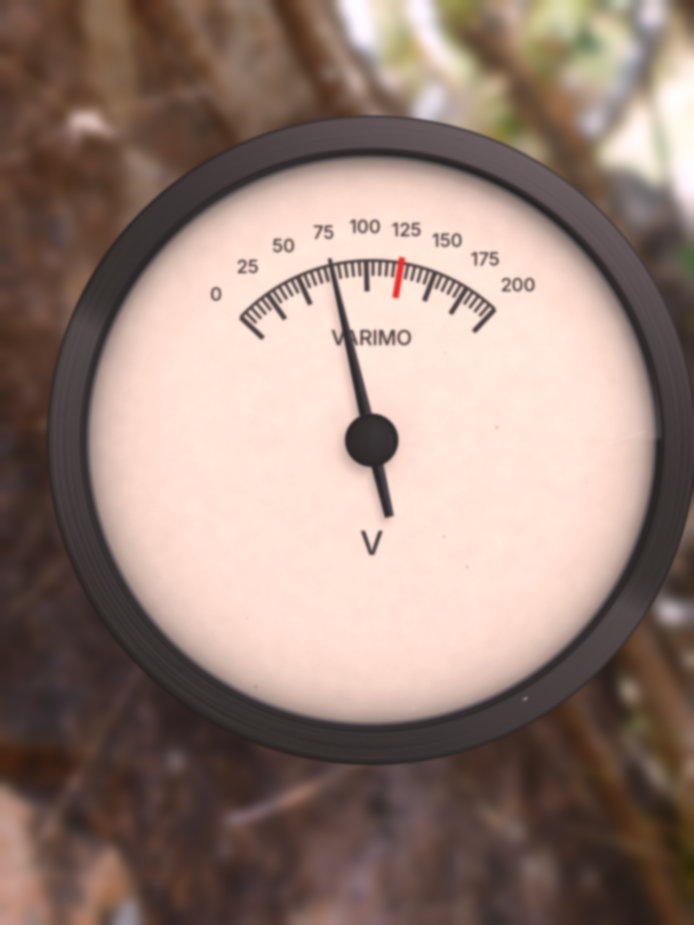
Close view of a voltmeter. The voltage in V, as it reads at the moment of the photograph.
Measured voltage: 75 V
